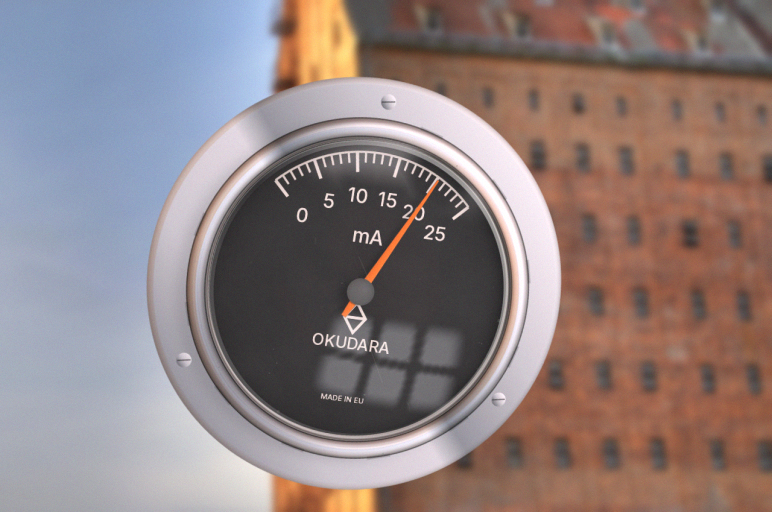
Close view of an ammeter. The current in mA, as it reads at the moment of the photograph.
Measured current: 20 mA
